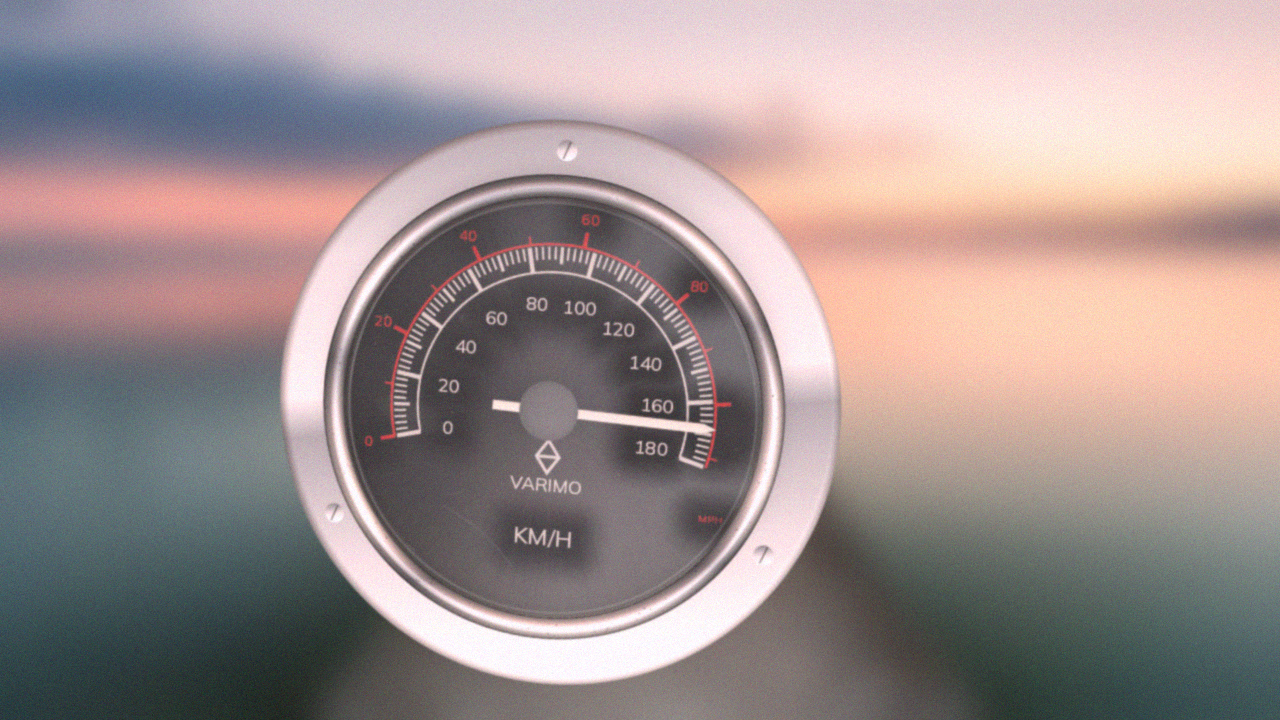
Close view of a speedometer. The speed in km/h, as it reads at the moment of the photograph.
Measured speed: 168 km/h
